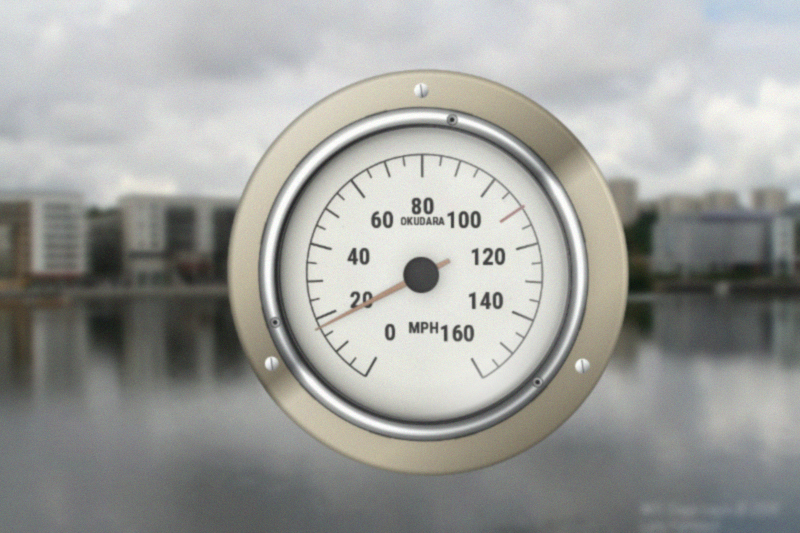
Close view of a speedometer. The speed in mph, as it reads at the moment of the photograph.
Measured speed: 17.5 mph
